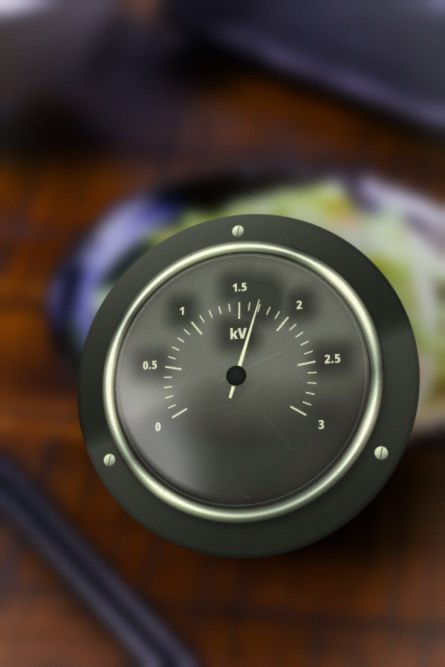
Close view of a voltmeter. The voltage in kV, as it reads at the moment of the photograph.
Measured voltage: 1.7 kV
